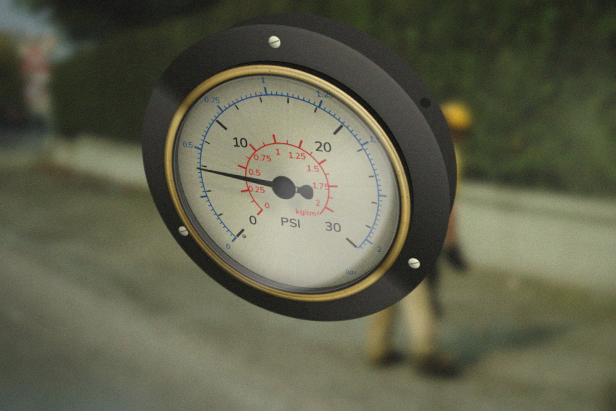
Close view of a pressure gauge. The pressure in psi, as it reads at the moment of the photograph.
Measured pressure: 6 psi
